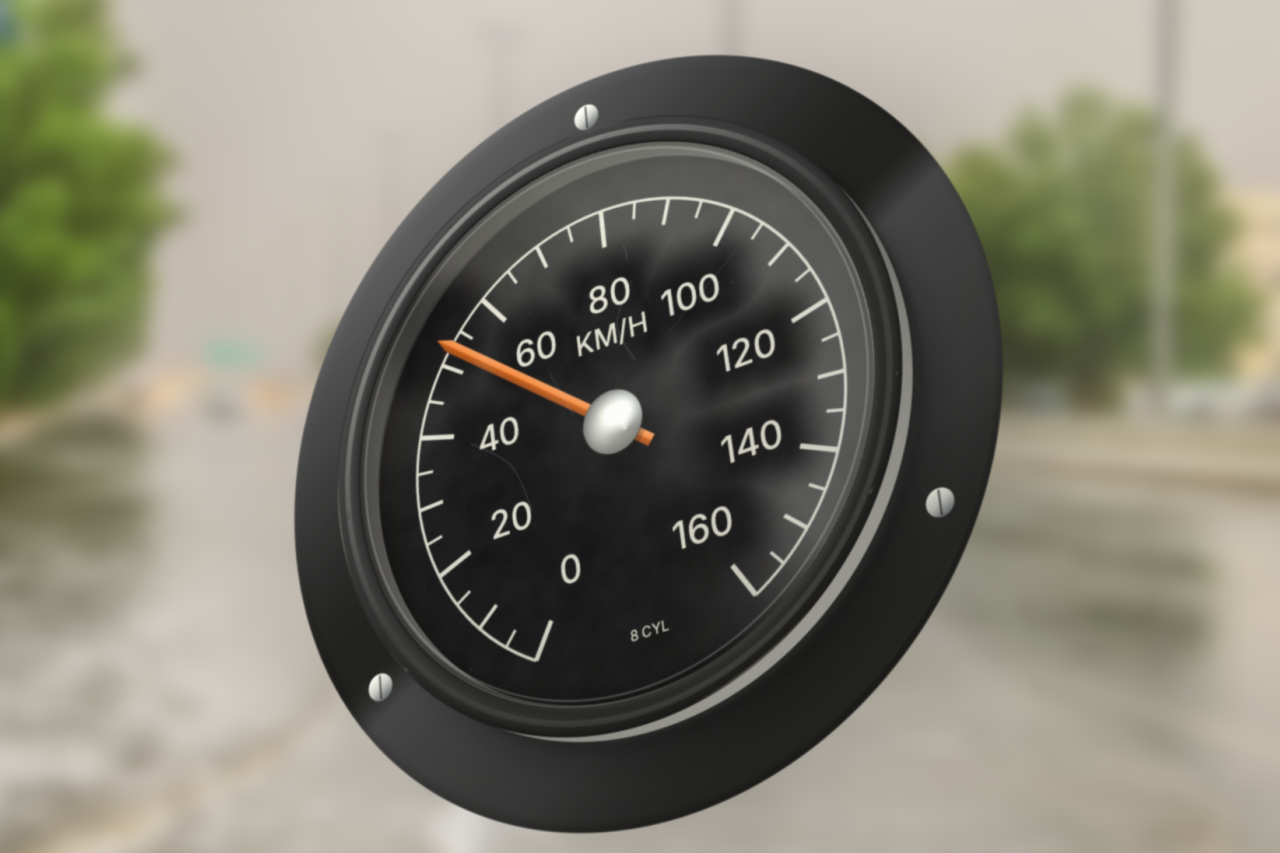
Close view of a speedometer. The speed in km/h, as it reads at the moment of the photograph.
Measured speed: 52.5 km/h
